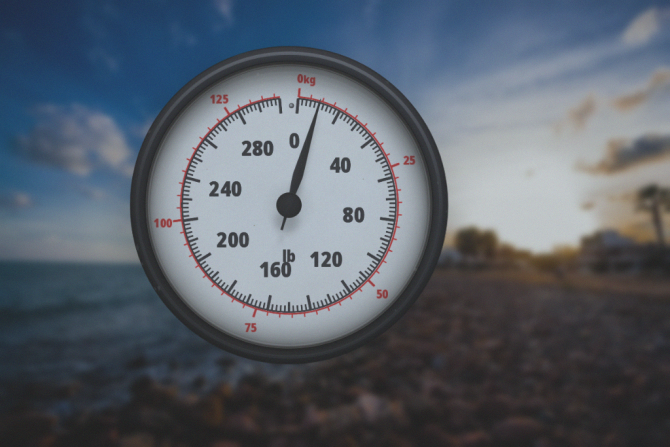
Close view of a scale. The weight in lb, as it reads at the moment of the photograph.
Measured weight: 10 lb
